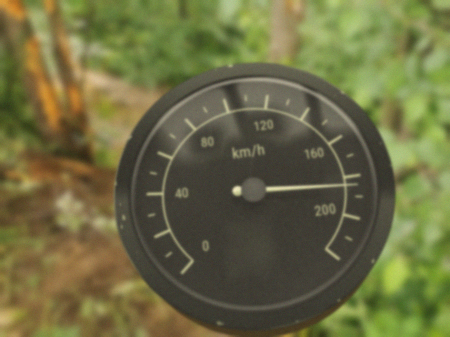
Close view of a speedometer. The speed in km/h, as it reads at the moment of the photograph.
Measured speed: 185 km/h
